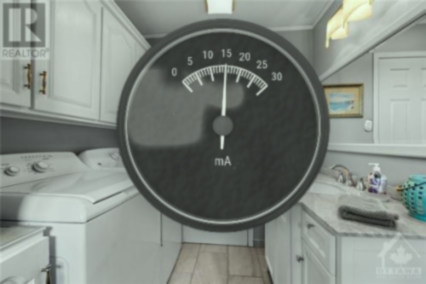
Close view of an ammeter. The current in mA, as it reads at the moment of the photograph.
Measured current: 15 mA
